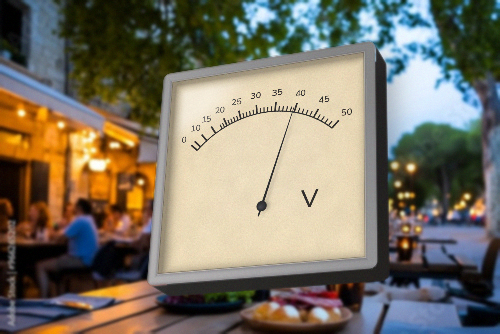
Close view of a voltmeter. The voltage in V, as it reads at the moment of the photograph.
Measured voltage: 40 V
